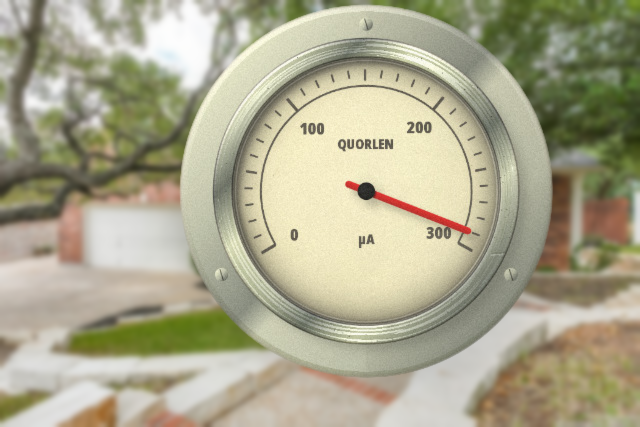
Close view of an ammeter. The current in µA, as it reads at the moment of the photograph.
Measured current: 290 µA
